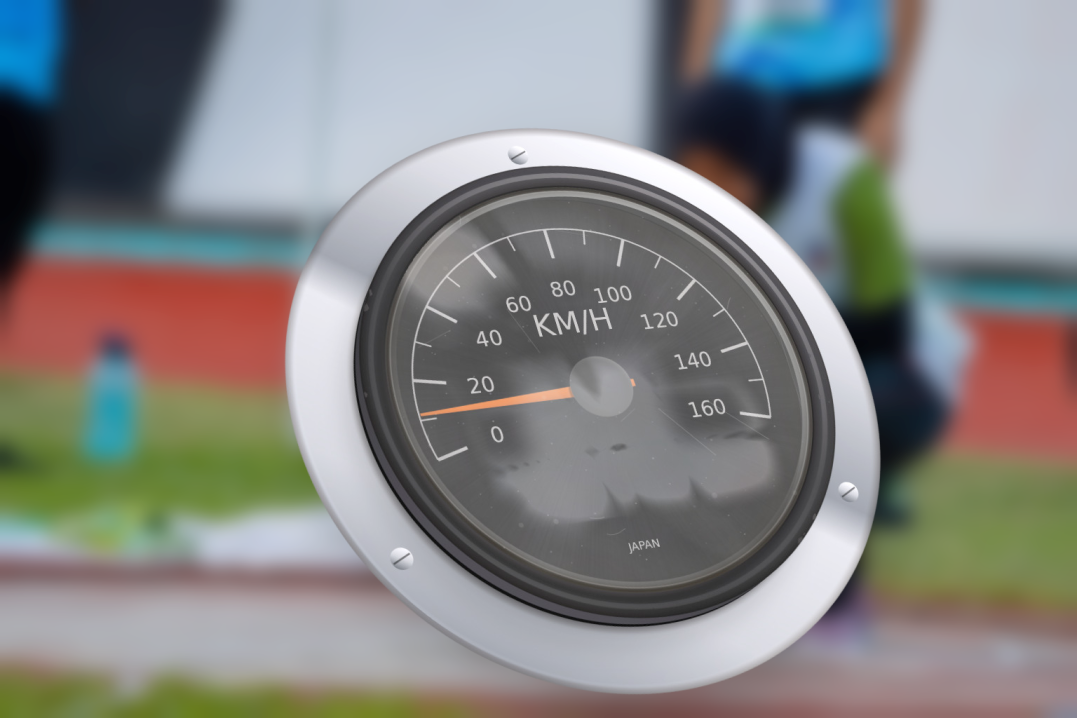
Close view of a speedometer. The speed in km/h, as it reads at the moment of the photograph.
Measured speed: 10 km/h
